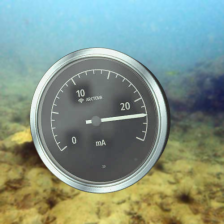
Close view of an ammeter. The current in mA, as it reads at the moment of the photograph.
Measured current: 22 mA
